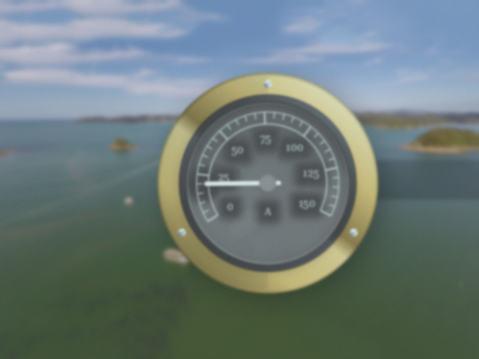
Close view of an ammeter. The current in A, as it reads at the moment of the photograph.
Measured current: 20 A
